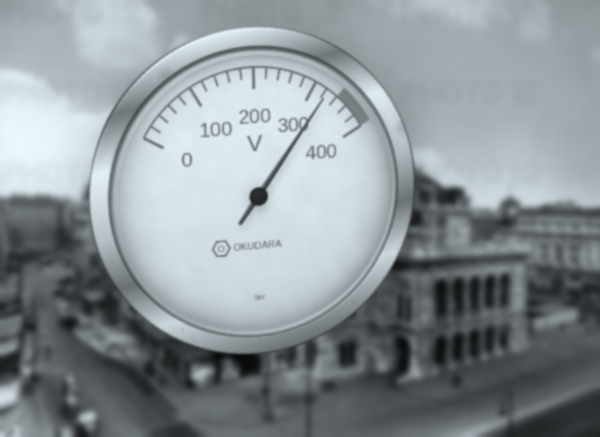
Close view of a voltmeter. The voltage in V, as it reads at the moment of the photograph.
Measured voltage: 320 V
